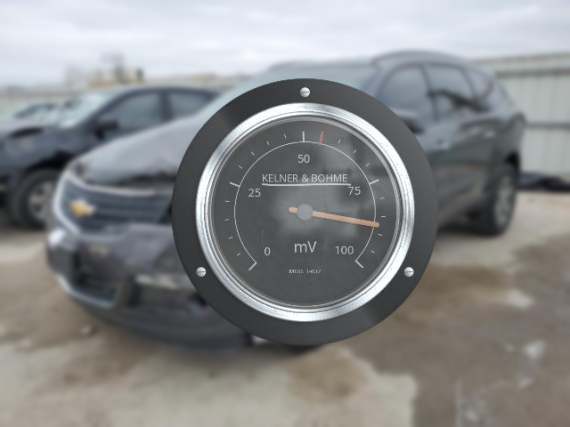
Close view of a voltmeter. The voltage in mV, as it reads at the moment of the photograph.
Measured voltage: 87.5 mV
